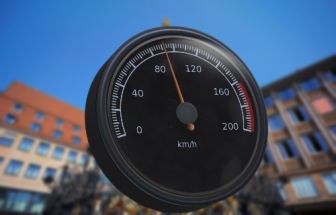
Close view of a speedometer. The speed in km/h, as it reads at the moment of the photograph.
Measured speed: 90 km/h
